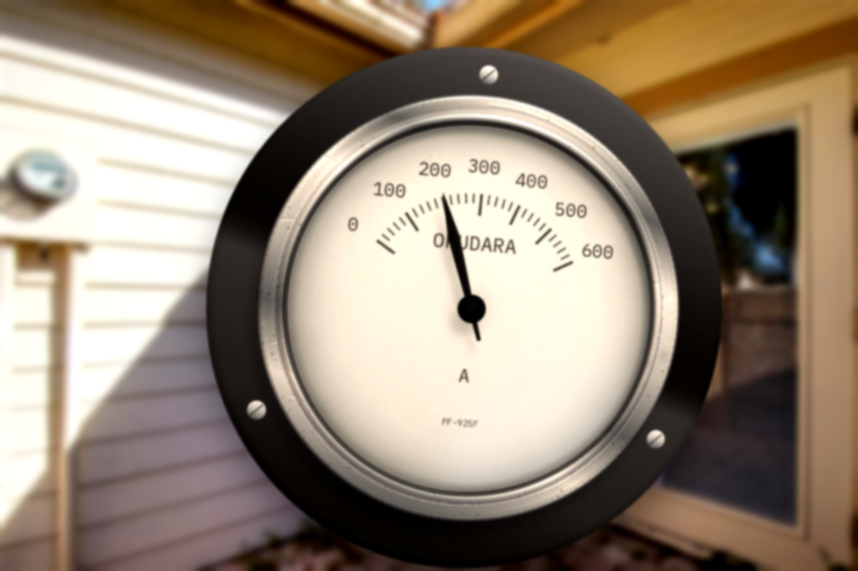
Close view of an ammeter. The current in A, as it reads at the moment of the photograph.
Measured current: 200 A
